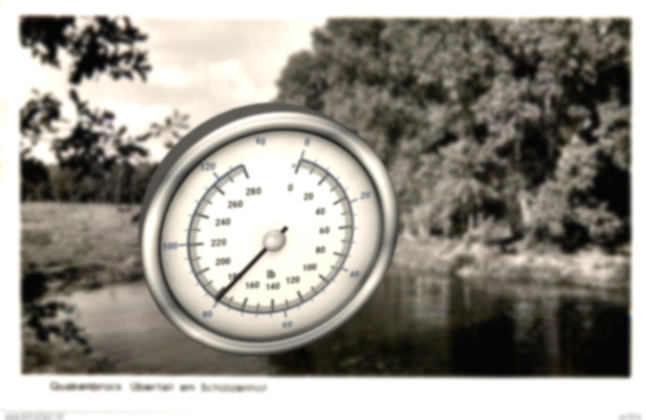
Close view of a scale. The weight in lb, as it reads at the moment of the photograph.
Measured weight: 180 lb
